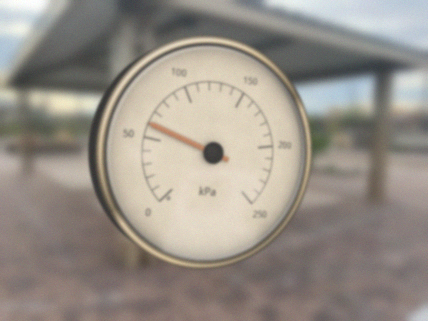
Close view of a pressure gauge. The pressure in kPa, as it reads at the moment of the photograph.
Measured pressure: 60 kPa
